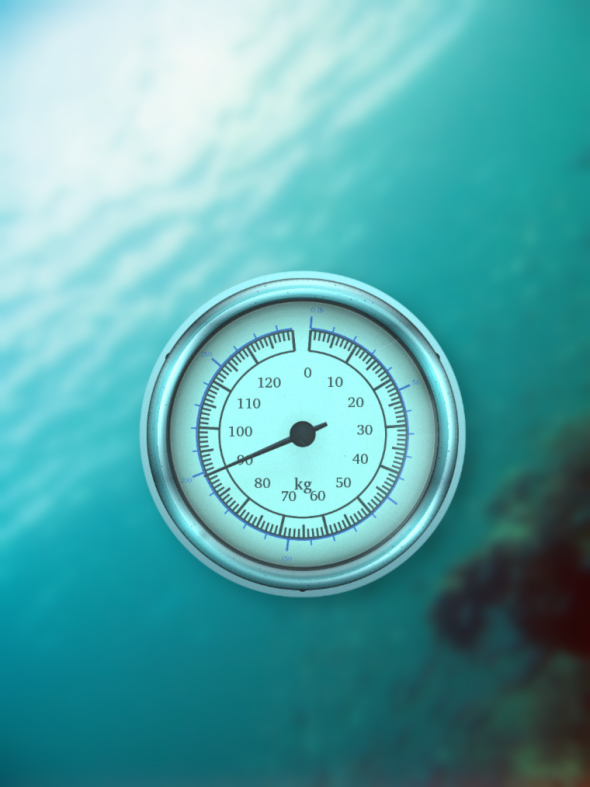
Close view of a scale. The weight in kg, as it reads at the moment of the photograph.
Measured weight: 90 kg
